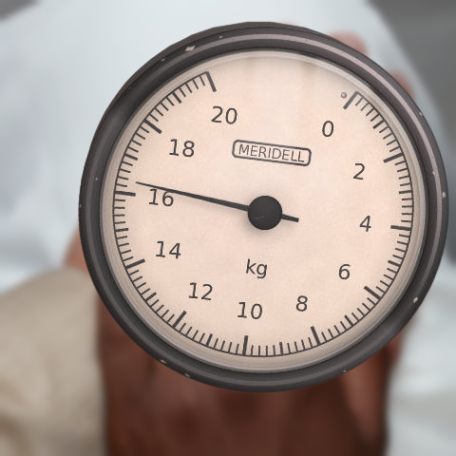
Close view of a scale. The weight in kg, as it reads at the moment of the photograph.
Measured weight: 16.4 kg
